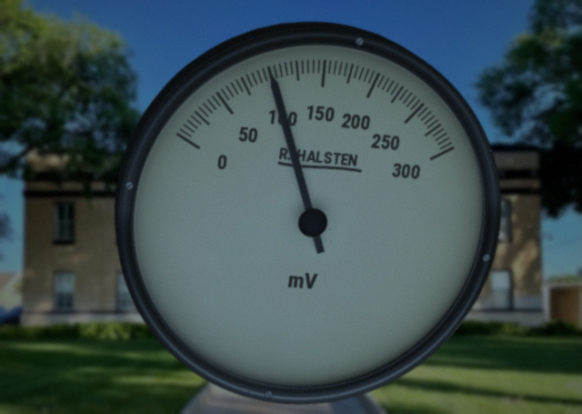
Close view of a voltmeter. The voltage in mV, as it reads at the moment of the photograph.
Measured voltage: 100 mV
